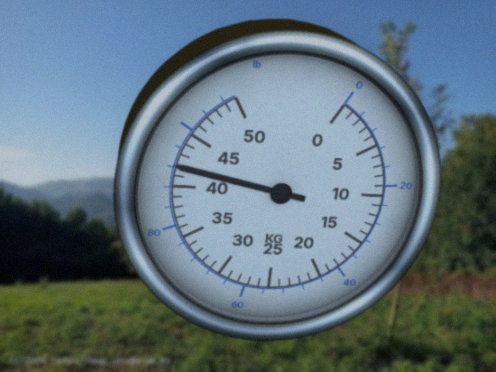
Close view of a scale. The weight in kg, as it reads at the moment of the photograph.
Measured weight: 42 kg
